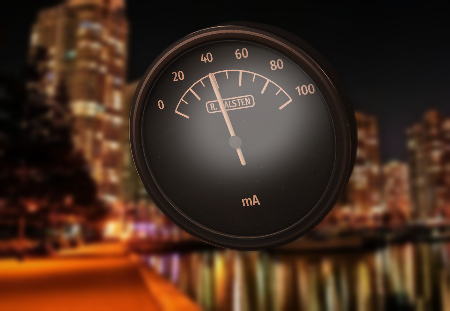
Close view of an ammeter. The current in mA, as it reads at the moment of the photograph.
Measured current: 40 mA
